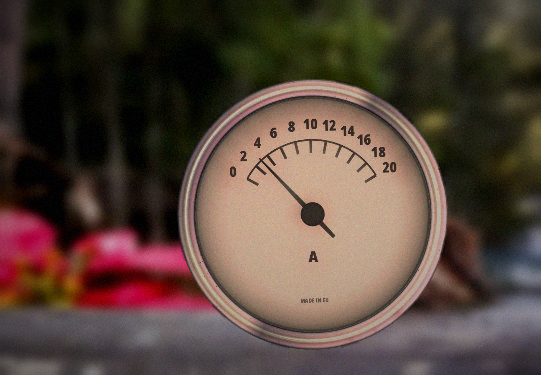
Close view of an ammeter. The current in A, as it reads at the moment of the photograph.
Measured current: 3 A
